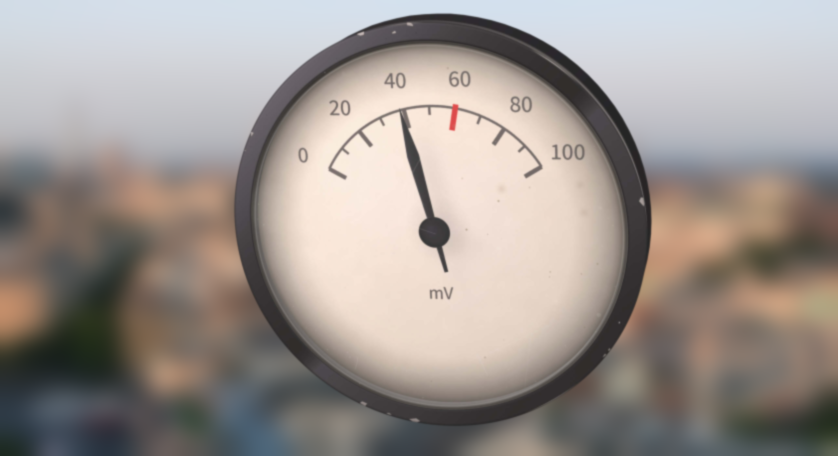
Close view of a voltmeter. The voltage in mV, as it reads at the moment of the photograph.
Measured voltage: 40 mV
